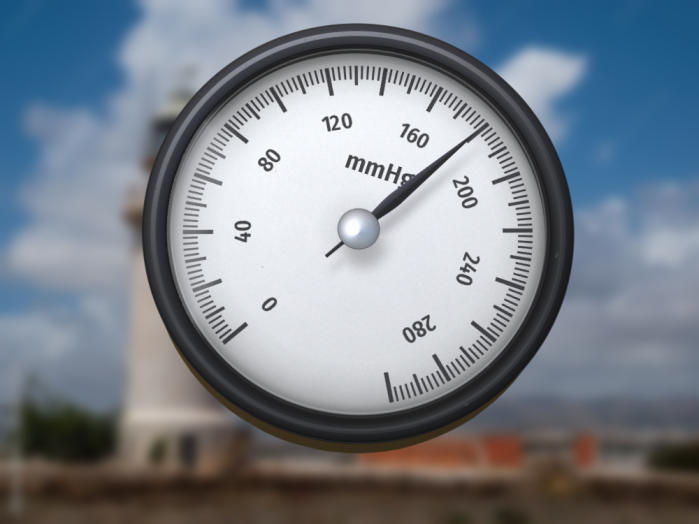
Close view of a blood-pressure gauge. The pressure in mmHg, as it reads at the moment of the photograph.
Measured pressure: 180 mmHg
